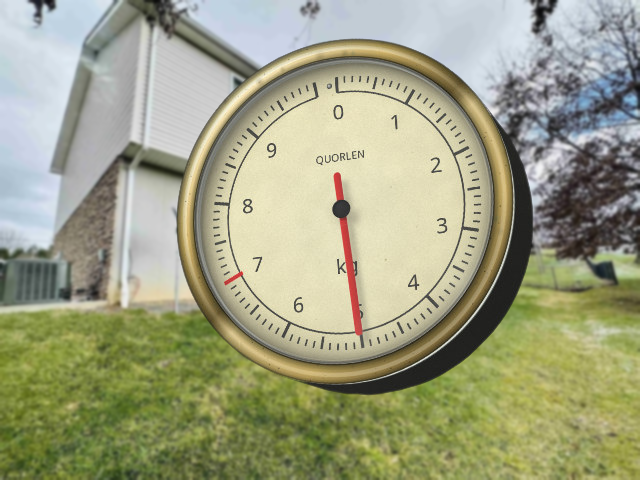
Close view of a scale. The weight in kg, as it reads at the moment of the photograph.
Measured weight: 5 kg
